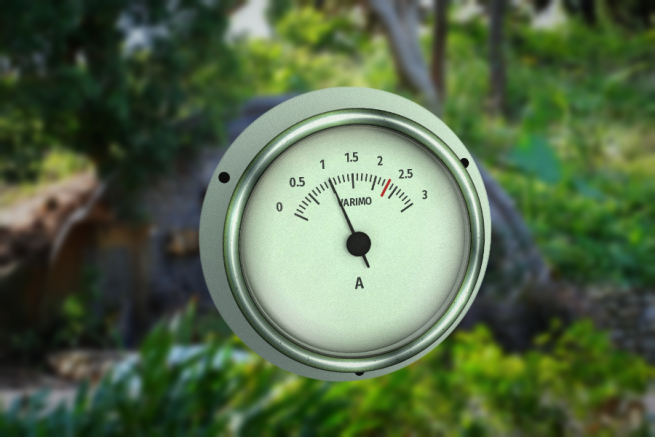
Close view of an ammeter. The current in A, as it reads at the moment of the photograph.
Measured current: 1 A
